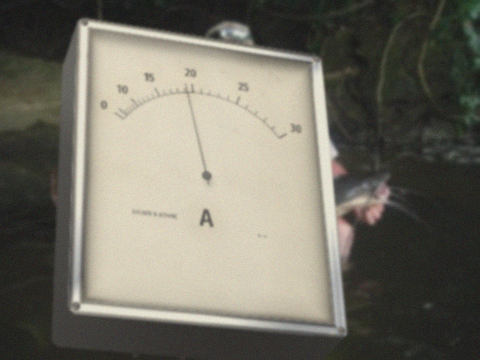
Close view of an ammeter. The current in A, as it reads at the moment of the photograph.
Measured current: 19 A
